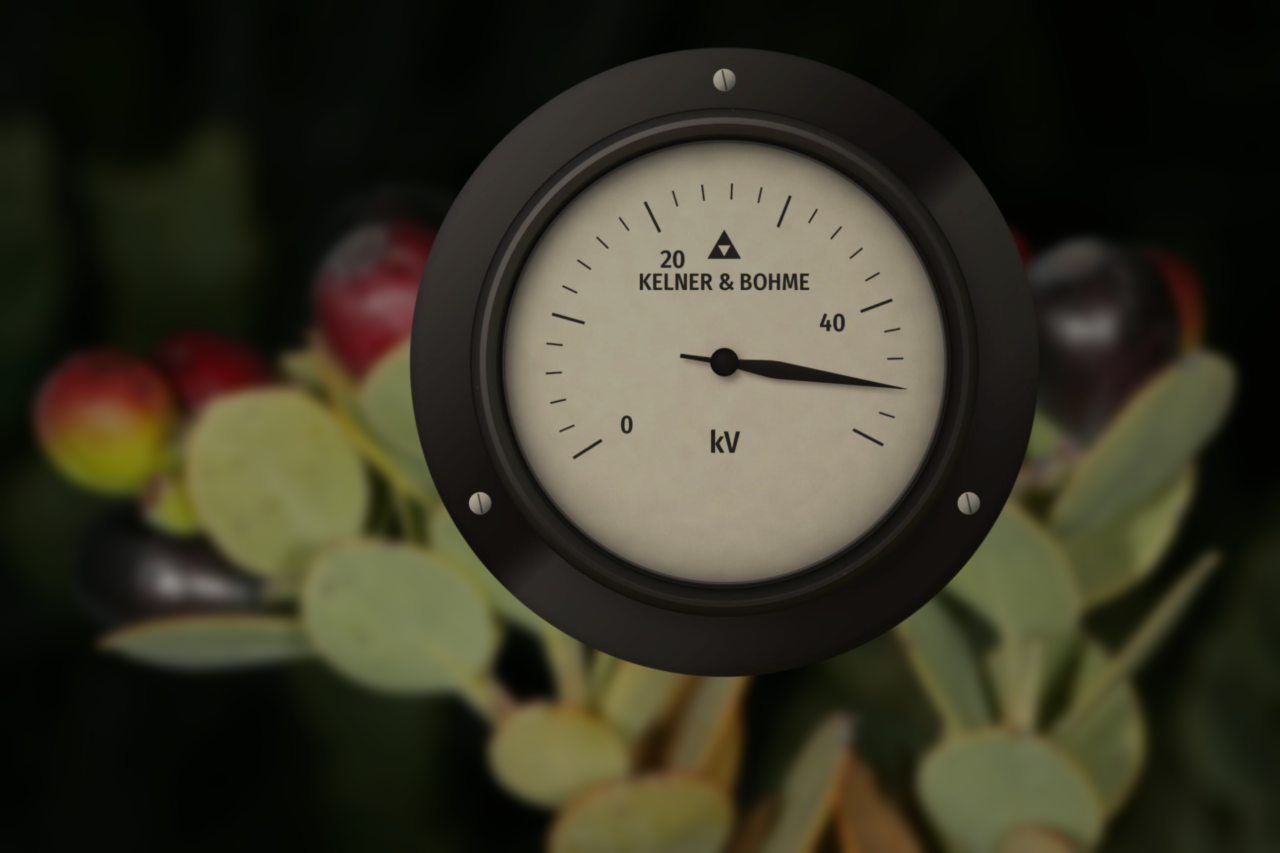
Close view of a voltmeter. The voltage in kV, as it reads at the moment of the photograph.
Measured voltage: 46 kV
